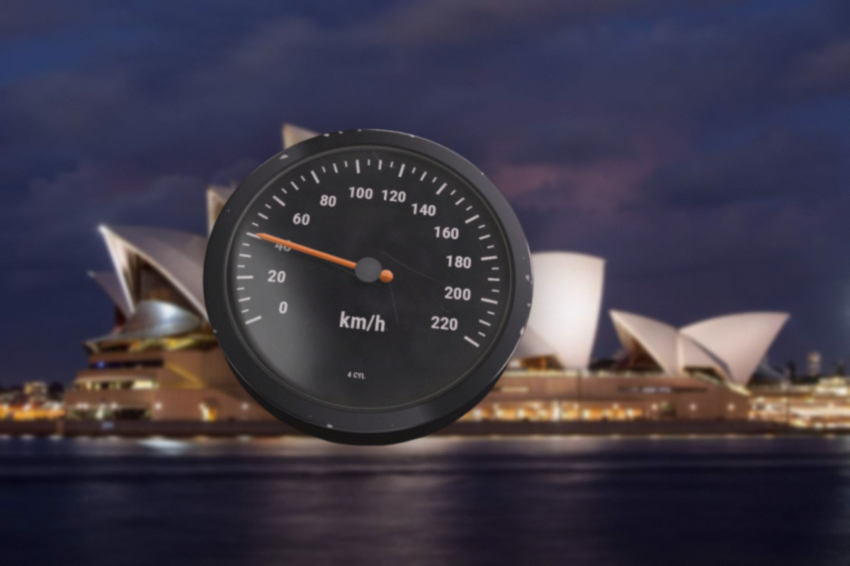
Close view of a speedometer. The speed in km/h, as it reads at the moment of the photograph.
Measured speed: 40 km/h
